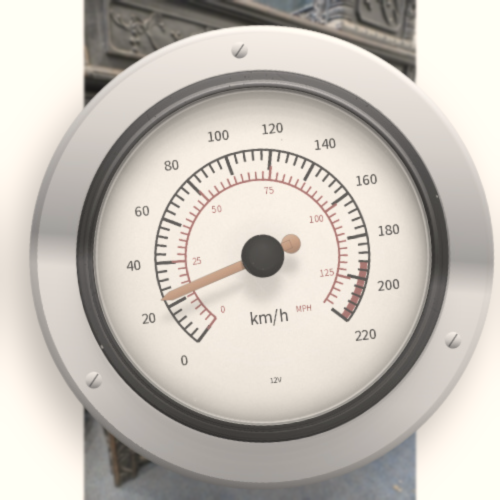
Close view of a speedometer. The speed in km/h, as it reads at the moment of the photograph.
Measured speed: 24 km/h
